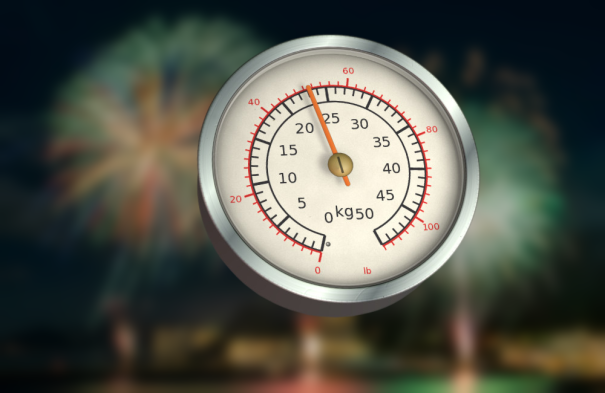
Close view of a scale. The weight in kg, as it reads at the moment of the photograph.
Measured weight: 23 kg
